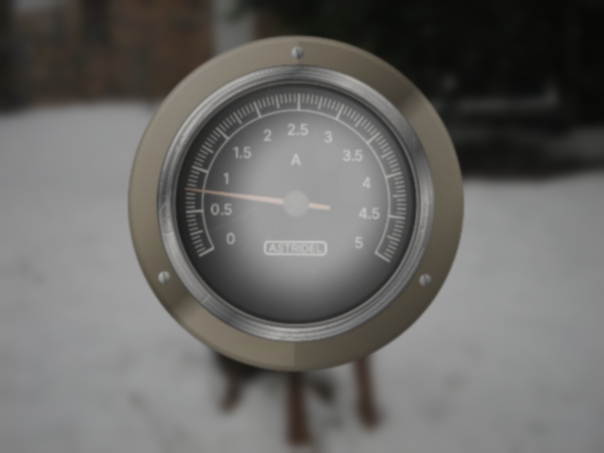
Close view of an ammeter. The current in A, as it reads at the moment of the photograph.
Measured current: 0.75 A
